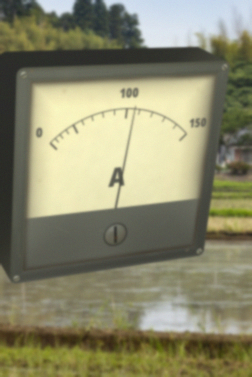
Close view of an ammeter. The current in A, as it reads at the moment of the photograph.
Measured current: 105 A
